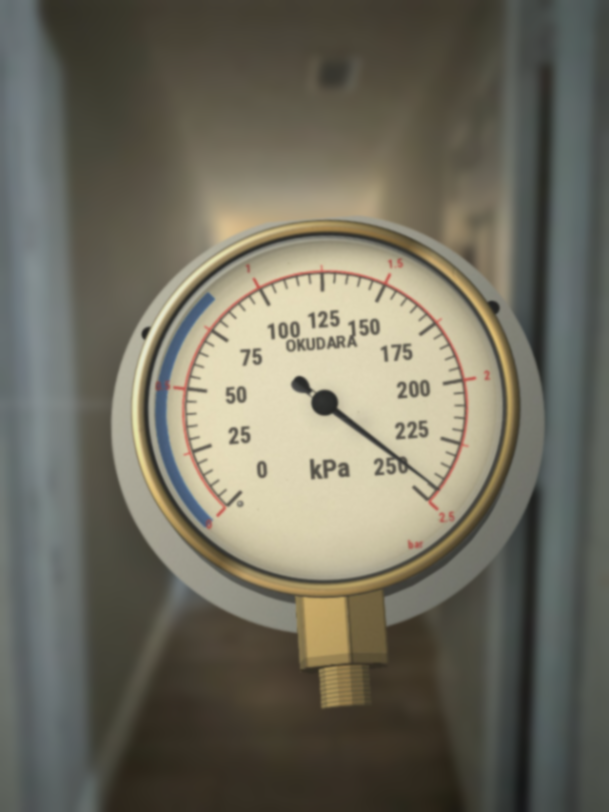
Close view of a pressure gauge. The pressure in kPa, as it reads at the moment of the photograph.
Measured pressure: 245 kPa
